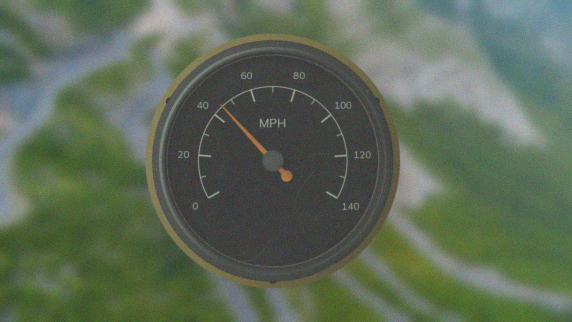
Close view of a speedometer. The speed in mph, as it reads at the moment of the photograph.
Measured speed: 45 mph
